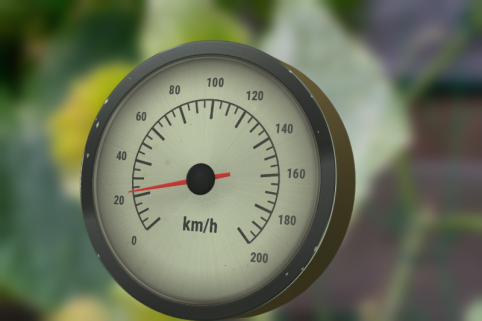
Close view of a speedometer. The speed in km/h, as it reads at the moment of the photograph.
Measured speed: 22.5 km/h
